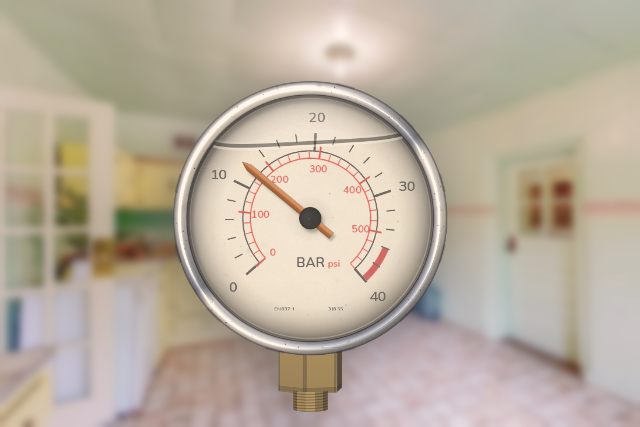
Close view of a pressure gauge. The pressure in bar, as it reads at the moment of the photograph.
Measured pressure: 12 bar
